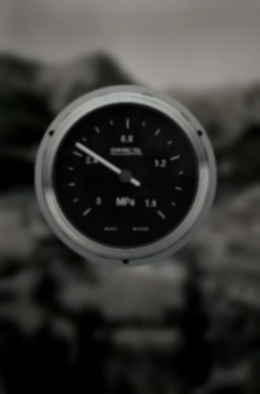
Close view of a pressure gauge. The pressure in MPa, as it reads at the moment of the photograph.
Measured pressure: 0.45 MPa
